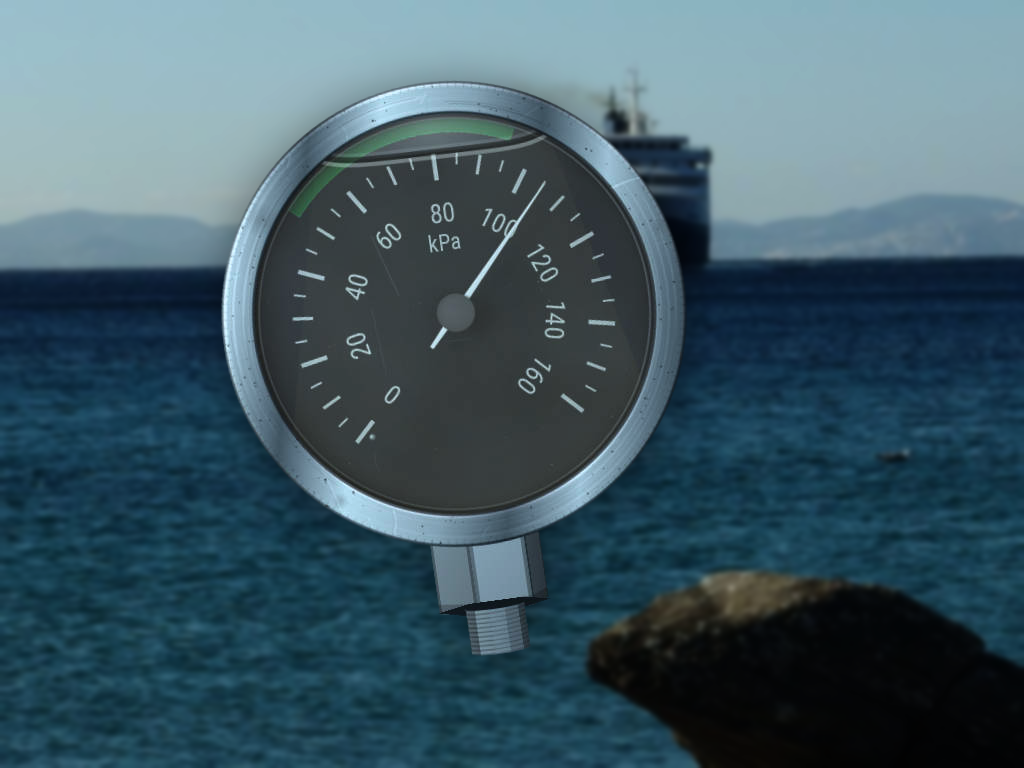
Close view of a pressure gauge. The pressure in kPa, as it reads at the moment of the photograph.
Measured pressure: 105 kPa
